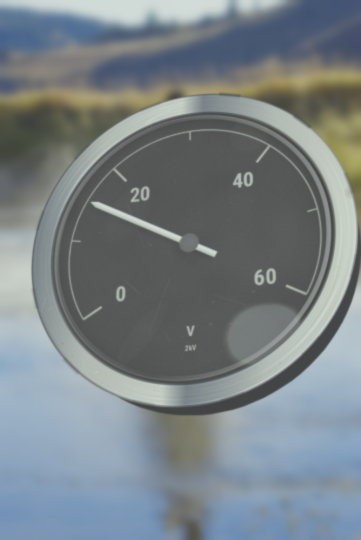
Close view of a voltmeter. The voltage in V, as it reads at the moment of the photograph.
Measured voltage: 15 V
